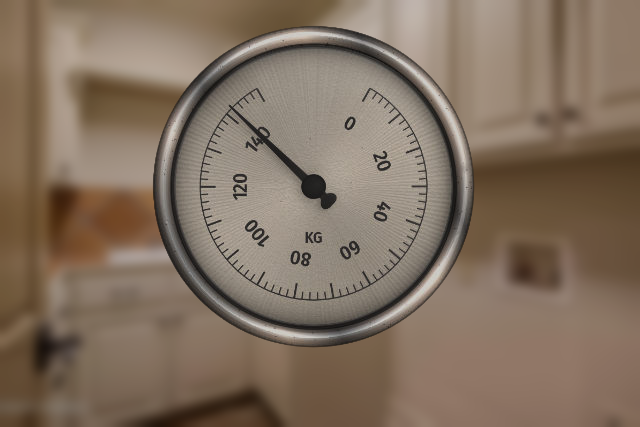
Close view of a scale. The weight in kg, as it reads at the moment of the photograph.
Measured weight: 142 kg
